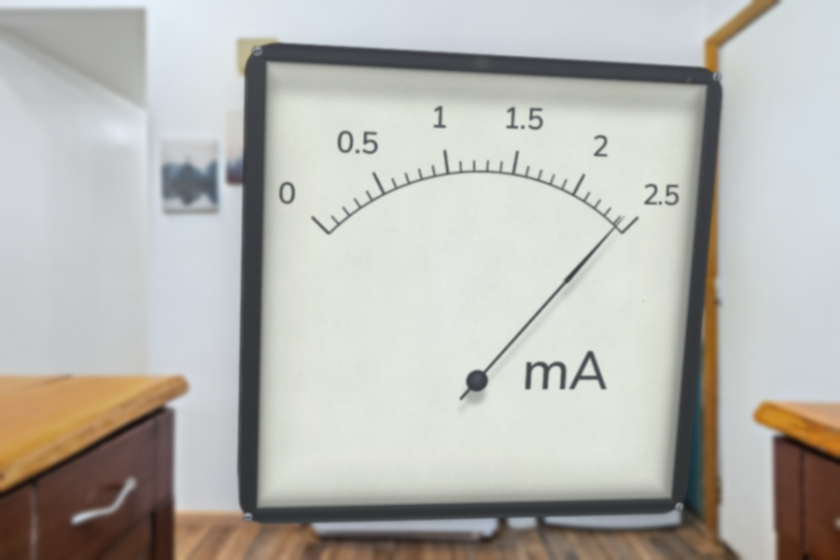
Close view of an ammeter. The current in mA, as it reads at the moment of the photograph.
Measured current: 2.4 mA
